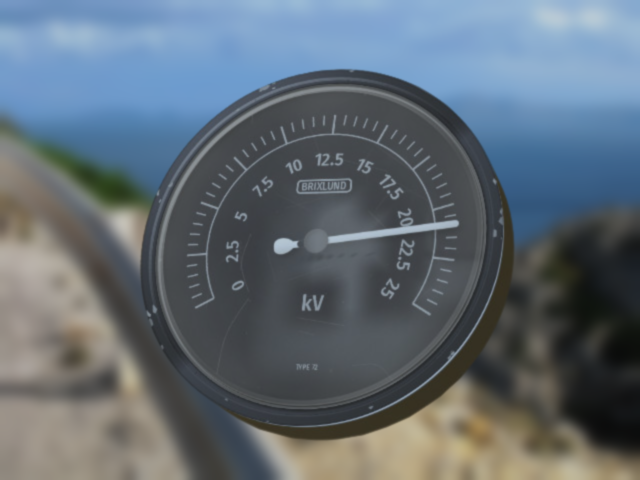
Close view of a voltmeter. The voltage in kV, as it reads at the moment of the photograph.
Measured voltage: 21 kV
